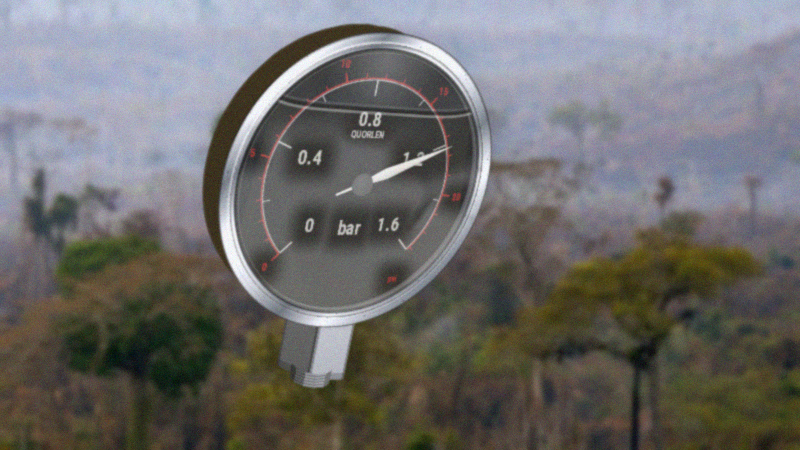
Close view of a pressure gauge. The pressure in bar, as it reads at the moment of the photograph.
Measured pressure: 1.2 bar
